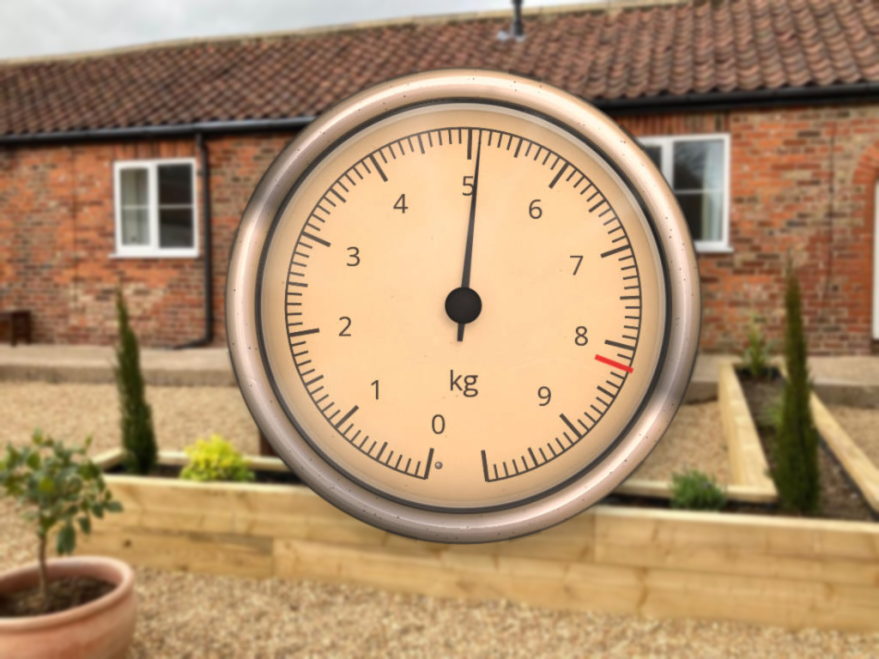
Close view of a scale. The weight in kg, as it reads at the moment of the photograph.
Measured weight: 5.1 kg
